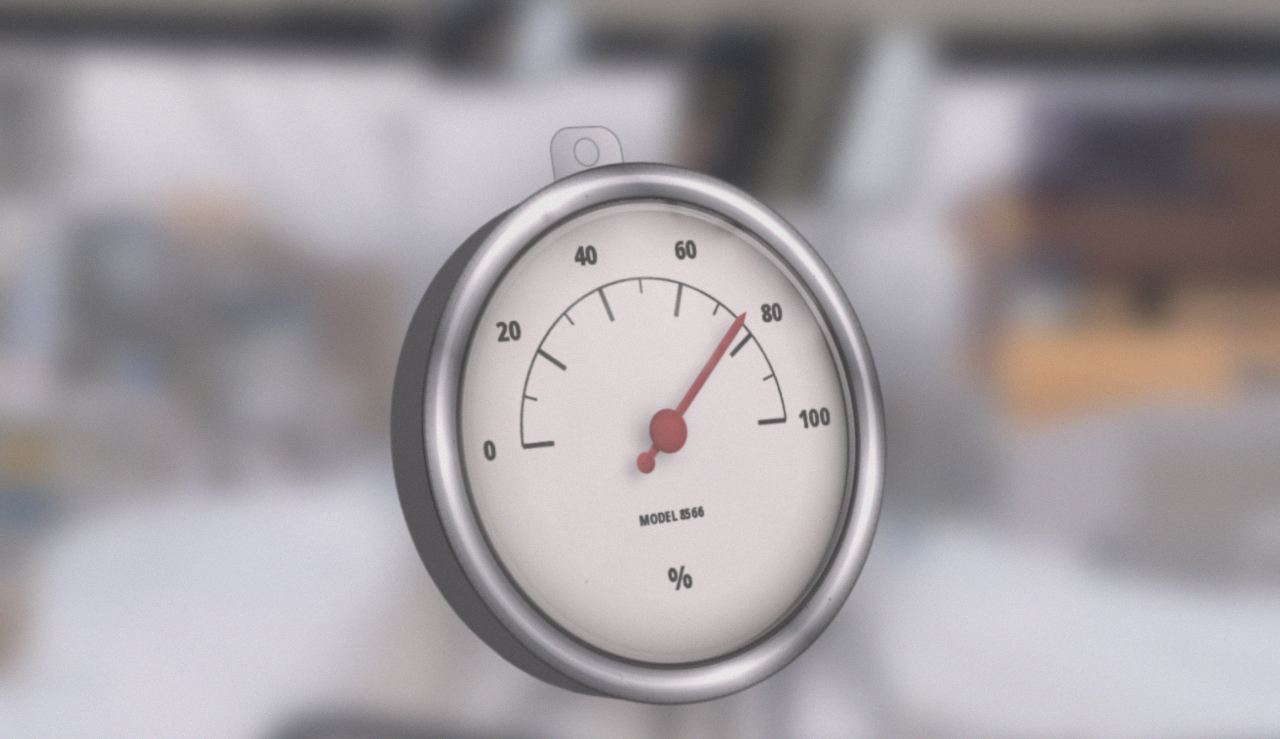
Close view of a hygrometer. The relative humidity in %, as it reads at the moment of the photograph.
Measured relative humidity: 75 %
